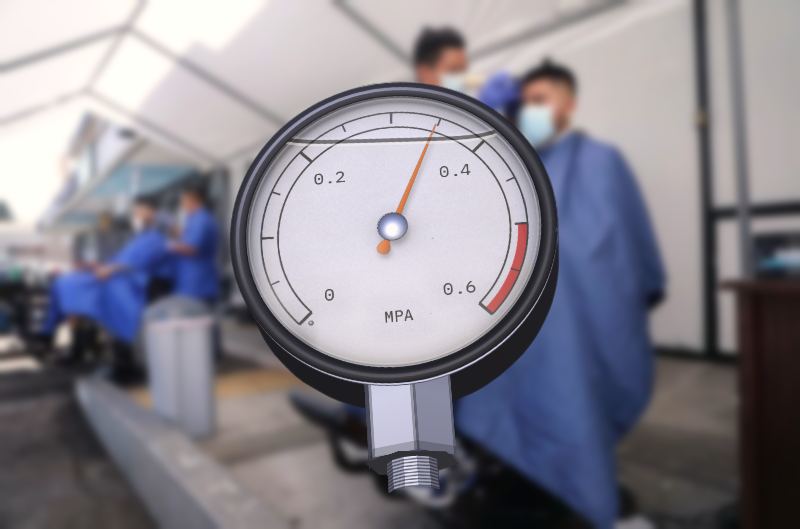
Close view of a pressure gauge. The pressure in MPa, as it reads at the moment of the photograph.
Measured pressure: 0.35 MPa
